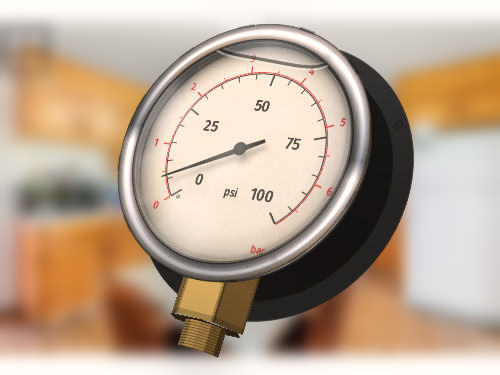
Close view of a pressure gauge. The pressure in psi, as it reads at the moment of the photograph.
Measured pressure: 5 psi
